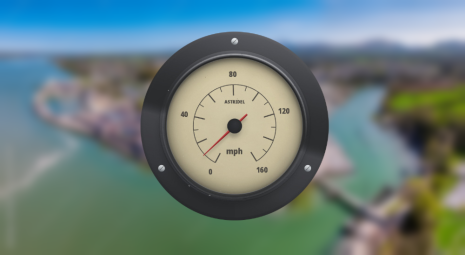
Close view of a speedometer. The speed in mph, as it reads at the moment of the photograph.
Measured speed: 10 mph
